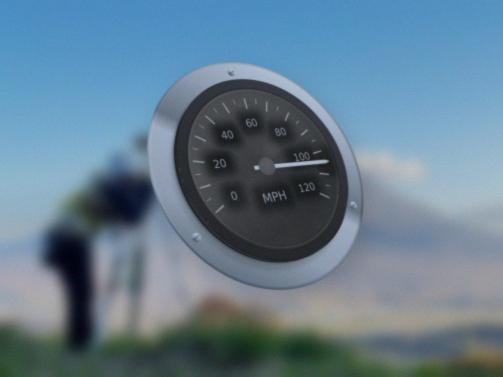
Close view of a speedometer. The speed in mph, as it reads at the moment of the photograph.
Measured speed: 105 mph
